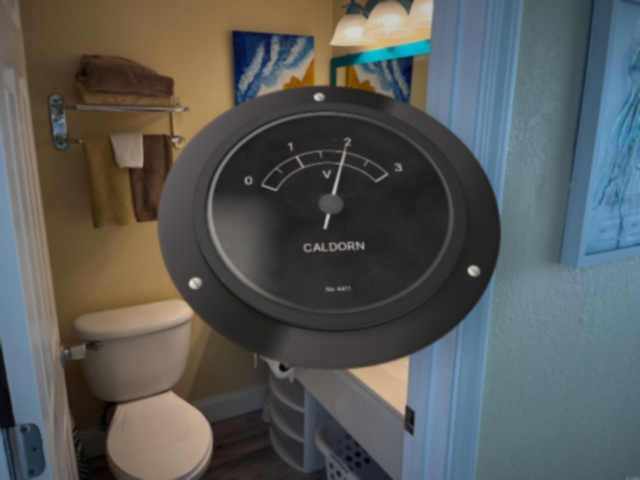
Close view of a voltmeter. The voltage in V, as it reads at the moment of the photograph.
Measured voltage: 2 V
